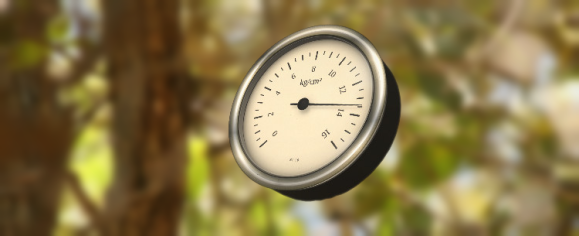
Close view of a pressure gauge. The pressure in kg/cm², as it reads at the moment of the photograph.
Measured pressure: 13.5 kg/cm²
